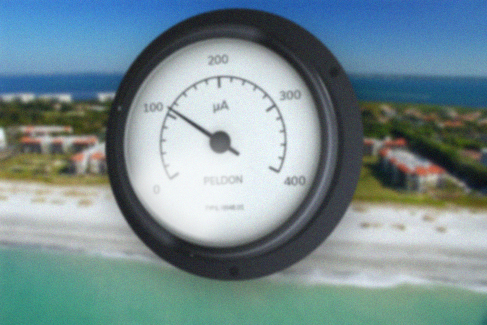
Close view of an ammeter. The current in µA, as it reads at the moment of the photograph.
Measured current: 110 µA
